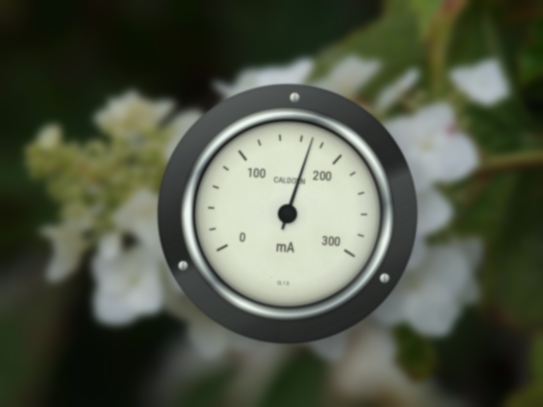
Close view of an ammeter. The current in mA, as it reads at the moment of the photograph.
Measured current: 170 mA
